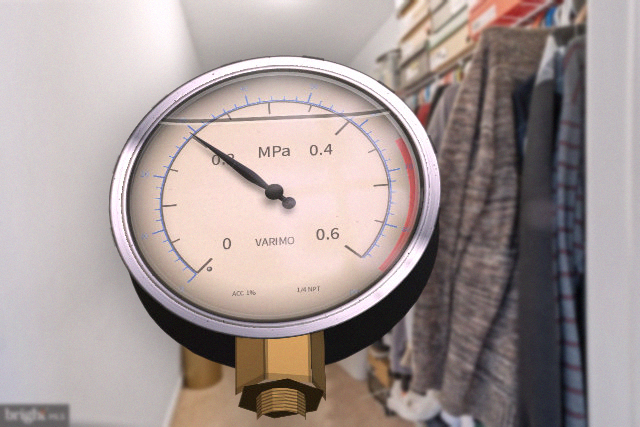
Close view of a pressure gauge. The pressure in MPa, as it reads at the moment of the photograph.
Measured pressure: 0.2 MPa
